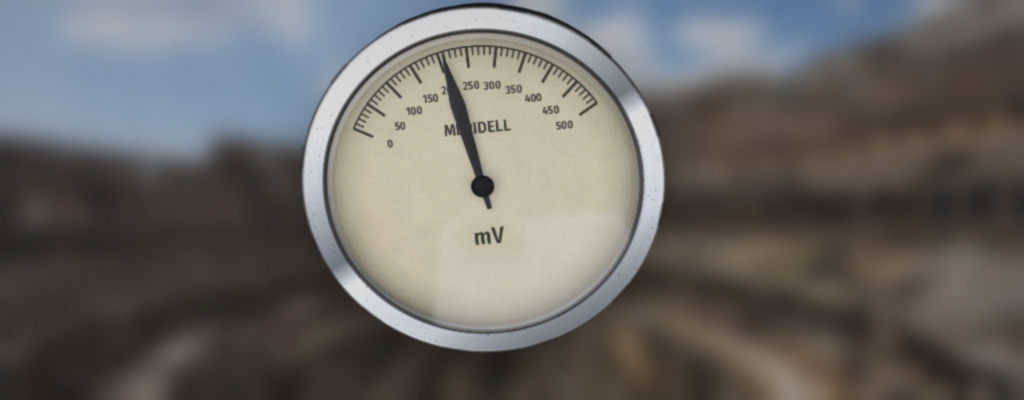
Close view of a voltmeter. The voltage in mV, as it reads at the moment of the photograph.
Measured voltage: 210 mV
